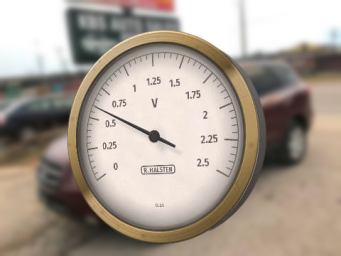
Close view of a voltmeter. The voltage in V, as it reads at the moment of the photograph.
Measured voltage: 0.6 V
